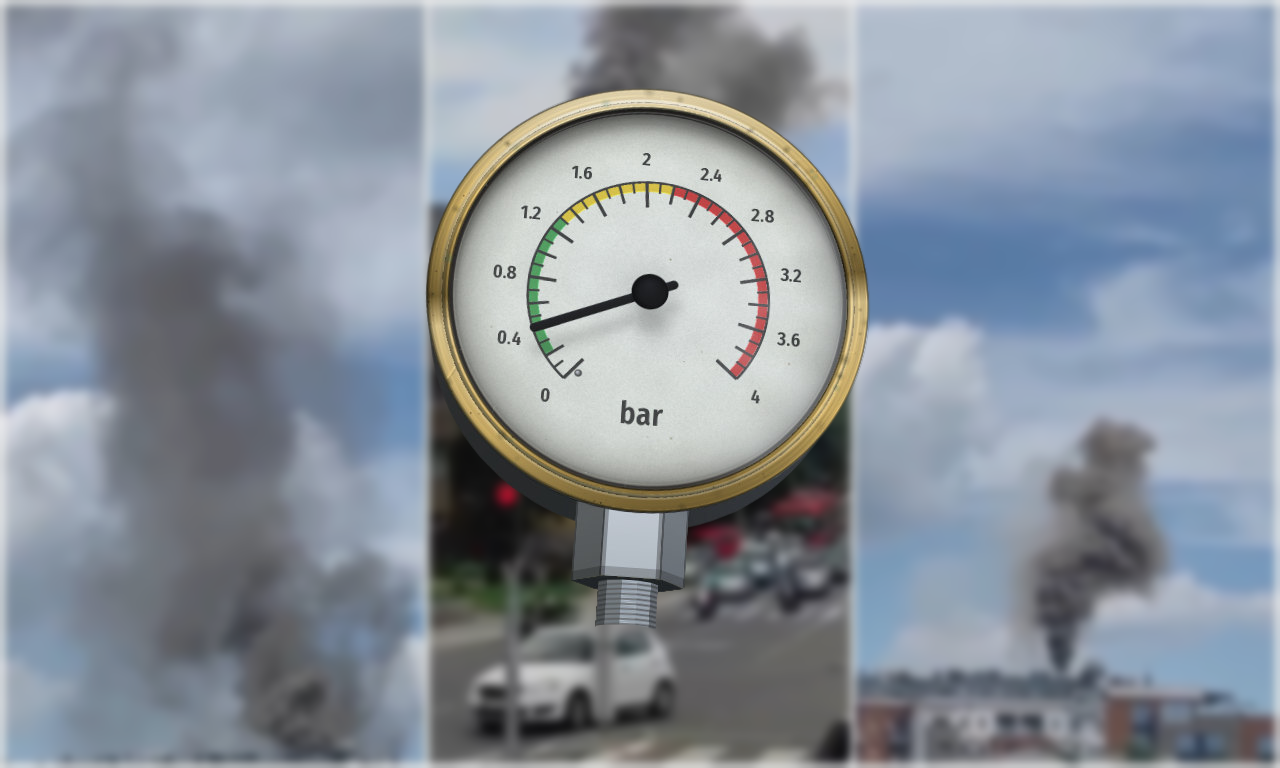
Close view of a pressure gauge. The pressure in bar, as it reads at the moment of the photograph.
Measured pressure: 0.4 bar
